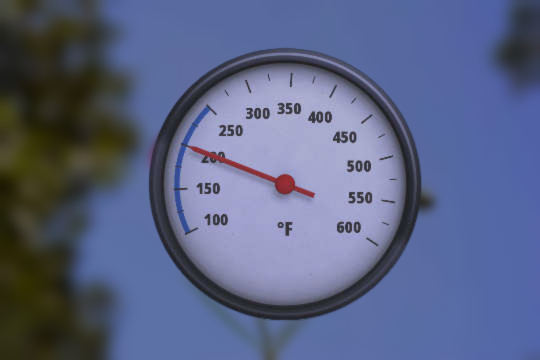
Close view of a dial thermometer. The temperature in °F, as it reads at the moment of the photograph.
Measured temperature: 200 °F
